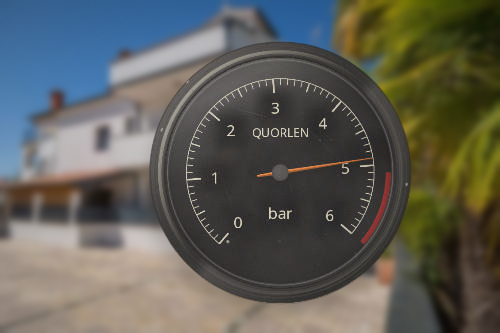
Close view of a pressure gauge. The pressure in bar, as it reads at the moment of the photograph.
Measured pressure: 4.9 bar
